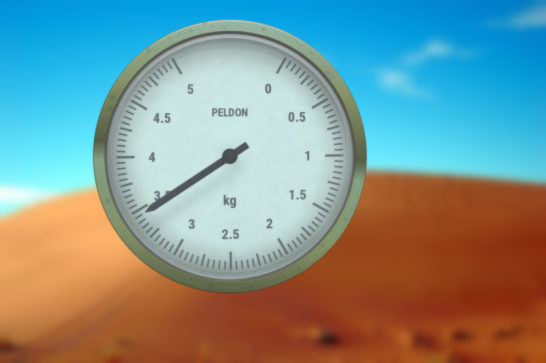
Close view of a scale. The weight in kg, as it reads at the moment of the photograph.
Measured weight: 3.45 kg
